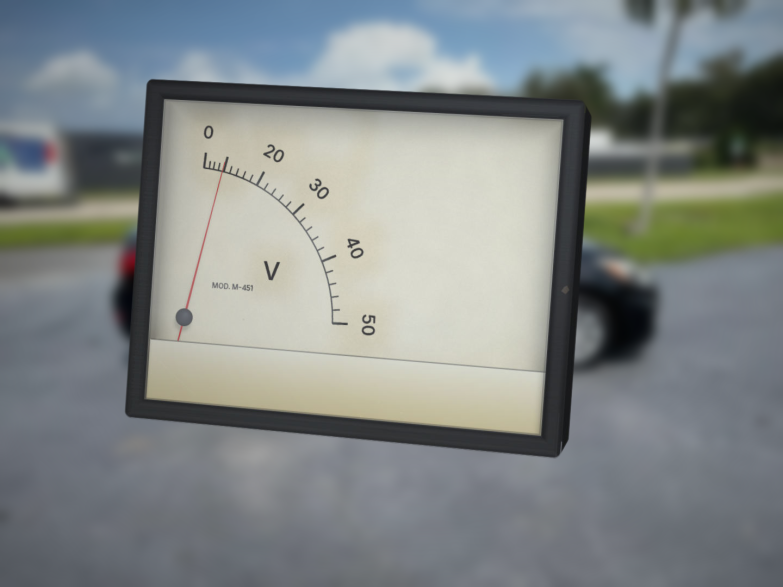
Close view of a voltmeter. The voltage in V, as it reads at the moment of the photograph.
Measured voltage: 10 V
